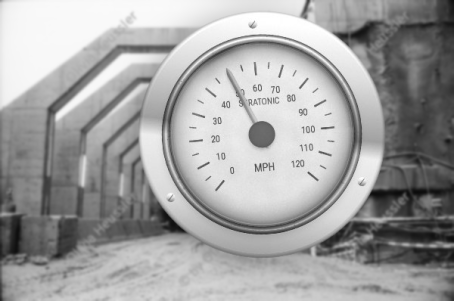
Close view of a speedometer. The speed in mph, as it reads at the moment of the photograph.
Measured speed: 50 mph
